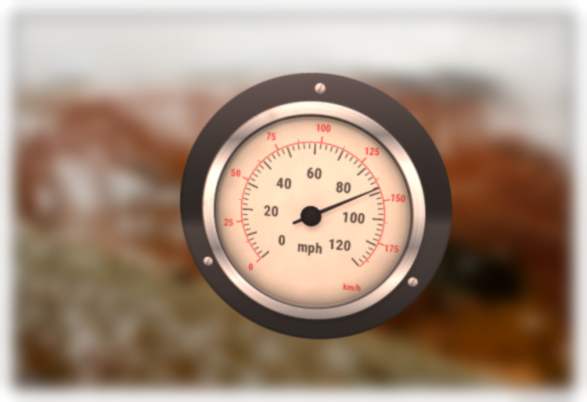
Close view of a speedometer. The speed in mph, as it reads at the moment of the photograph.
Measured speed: 88 mph
